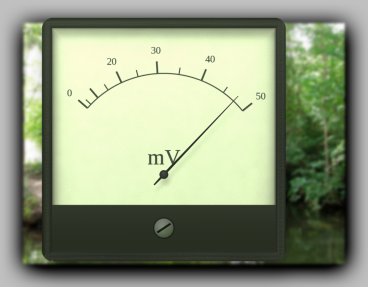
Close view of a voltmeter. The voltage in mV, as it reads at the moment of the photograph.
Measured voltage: 47.5 mV
